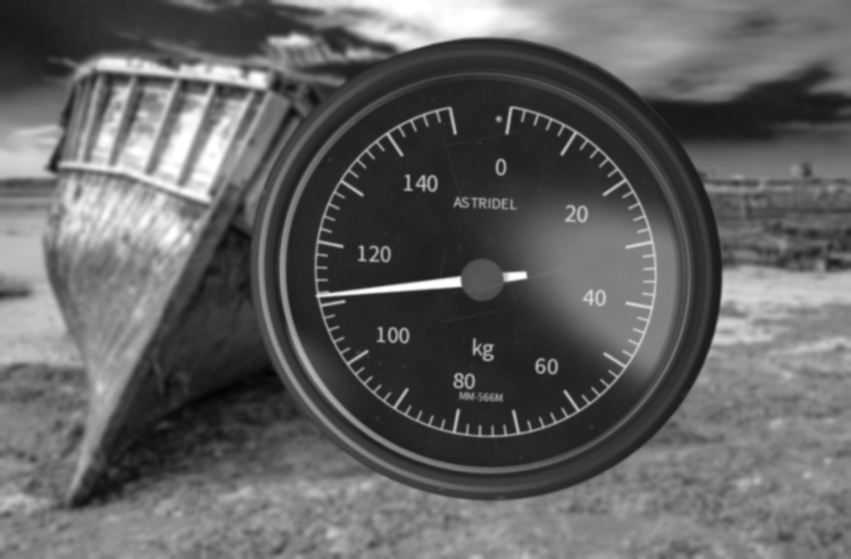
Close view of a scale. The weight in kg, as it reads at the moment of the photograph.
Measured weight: 112 kg
